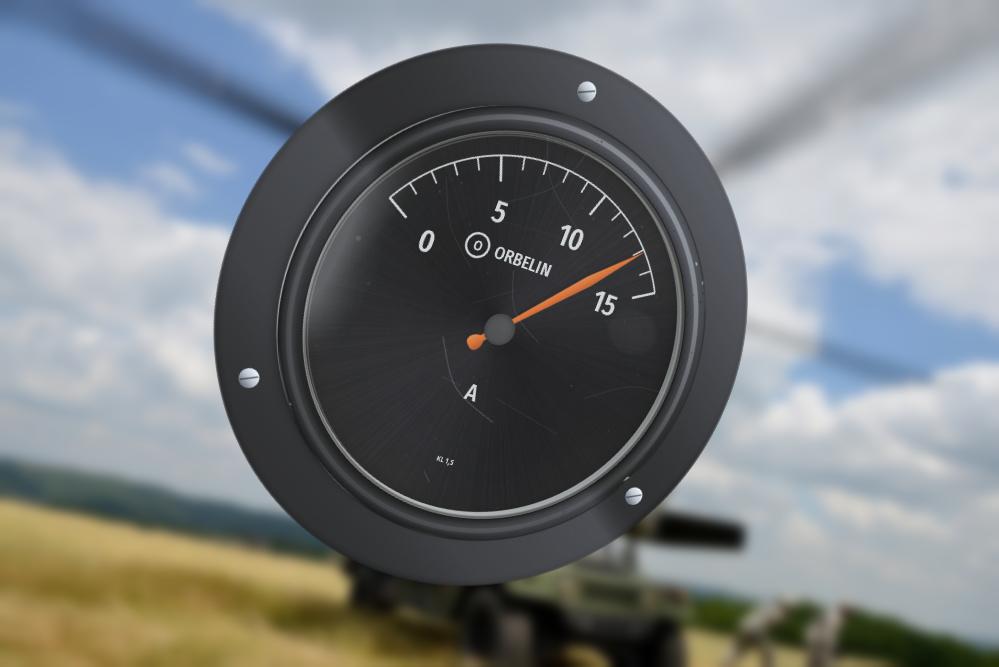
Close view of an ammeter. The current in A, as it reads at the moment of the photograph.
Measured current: 13 A
